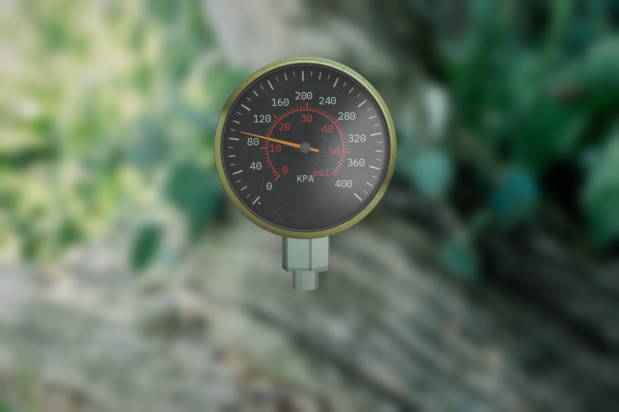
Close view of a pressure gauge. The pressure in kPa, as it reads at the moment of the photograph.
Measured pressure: 90 kPa
